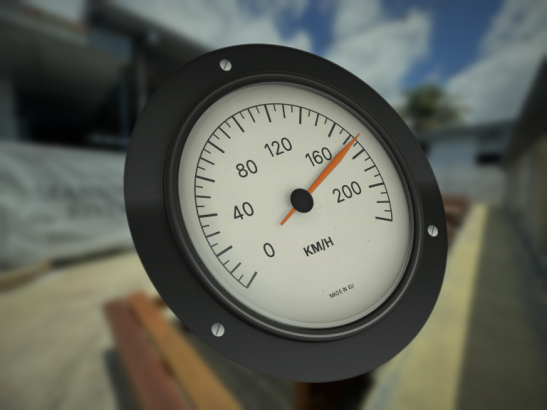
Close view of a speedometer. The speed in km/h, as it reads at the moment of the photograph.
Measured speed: 172.5 km/h
